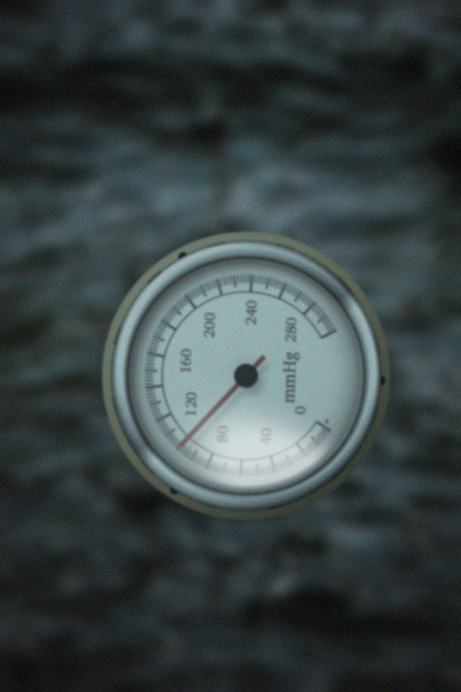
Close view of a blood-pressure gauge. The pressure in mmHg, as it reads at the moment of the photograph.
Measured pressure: 100 mmHg
